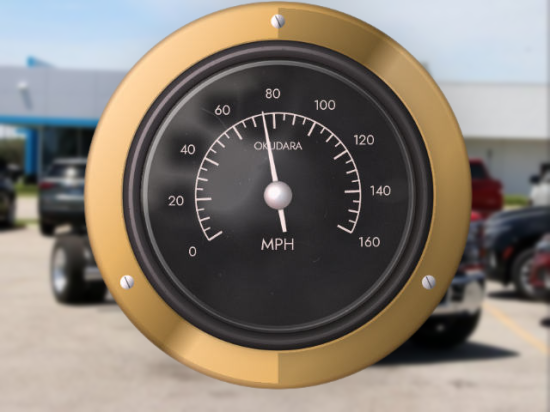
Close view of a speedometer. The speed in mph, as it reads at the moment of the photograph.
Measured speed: 75 mph
